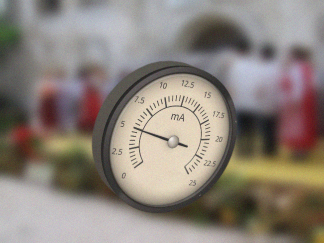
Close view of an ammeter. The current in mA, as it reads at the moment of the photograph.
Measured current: 5 mA
